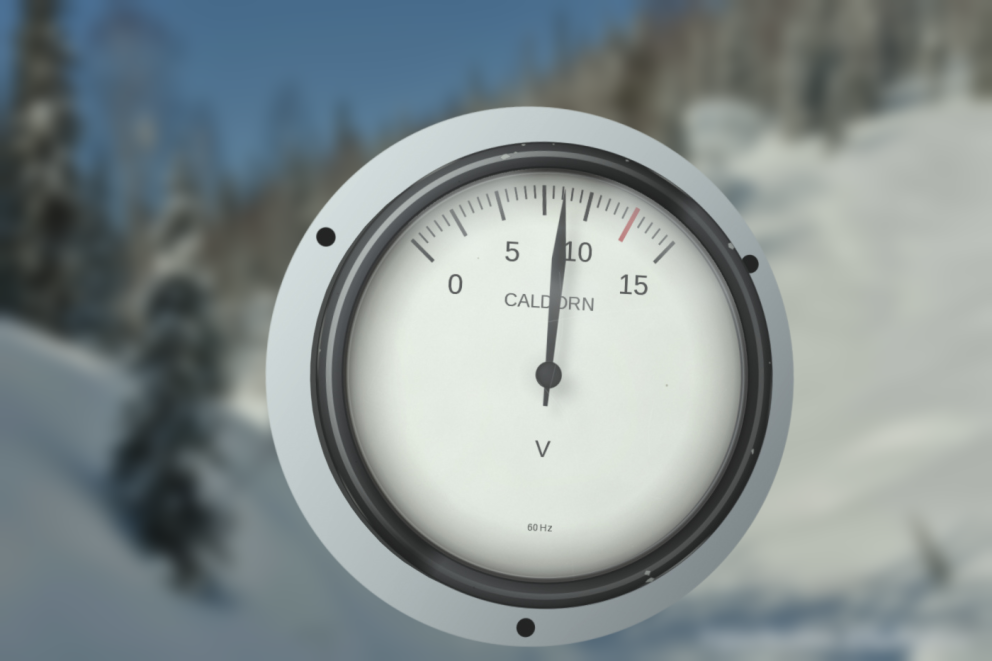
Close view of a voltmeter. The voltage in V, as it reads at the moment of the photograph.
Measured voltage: 8.5 V
